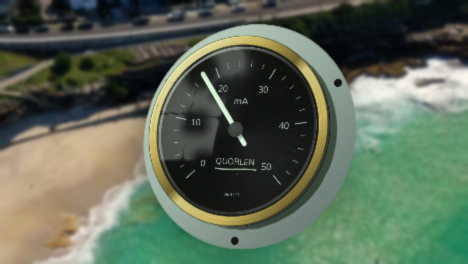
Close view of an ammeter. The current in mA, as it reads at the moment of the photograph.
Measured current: 18 mA
